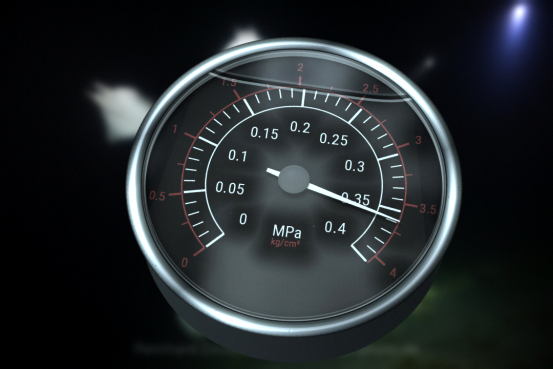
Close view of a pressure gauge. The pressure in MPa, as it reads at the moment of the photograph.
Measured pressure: 0.36 MPa
